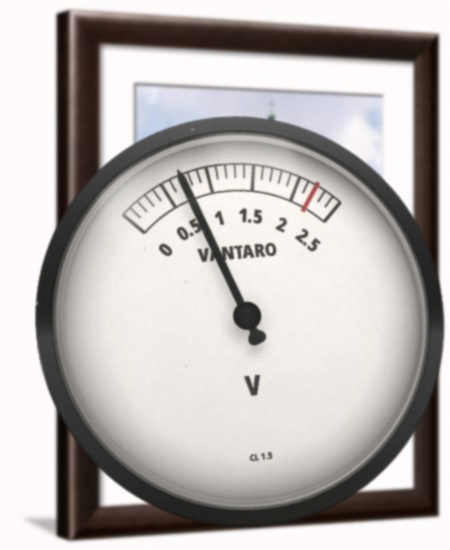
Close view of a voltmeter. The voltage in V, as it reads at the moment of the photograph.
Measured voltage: 0.7 V
